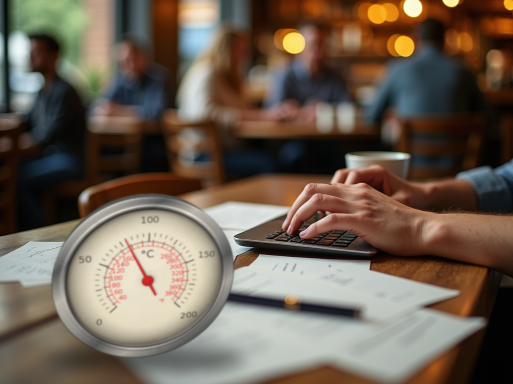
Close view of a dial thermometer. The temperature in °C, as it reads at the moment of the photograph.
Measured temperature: 80 °C
